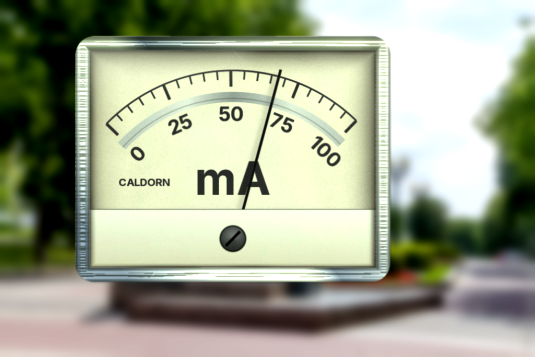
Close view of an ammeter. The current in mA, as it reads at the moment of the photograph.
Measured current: 67.5 mA
